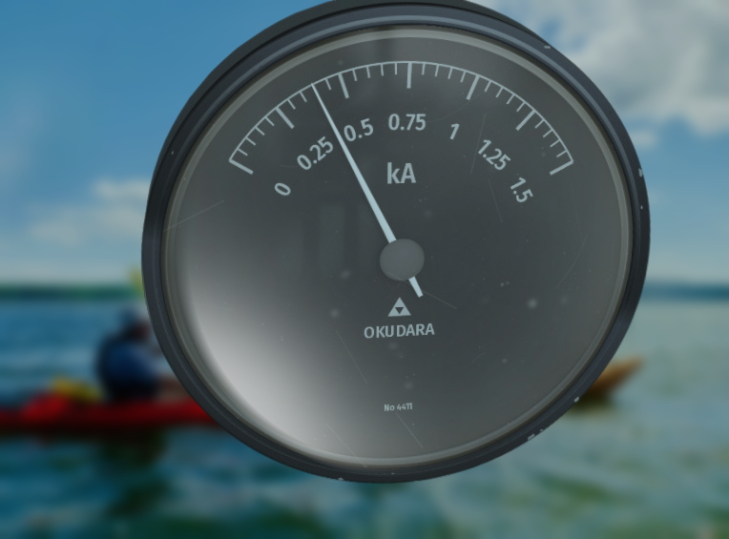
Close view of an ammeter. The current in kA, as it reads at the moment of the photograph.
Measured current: 0.4 kA
